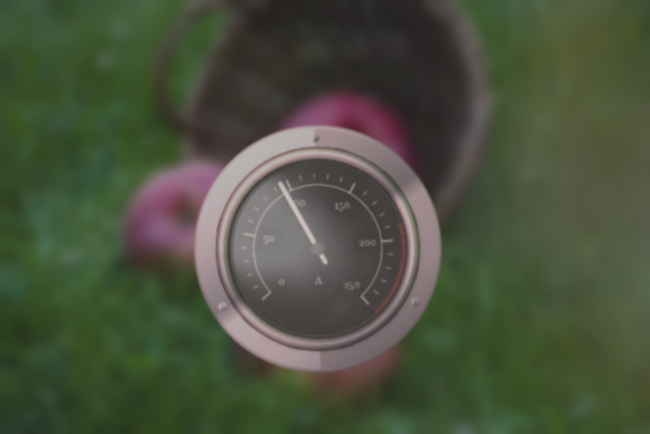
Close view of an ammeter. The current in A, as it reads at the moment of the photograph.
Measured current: 95 A
